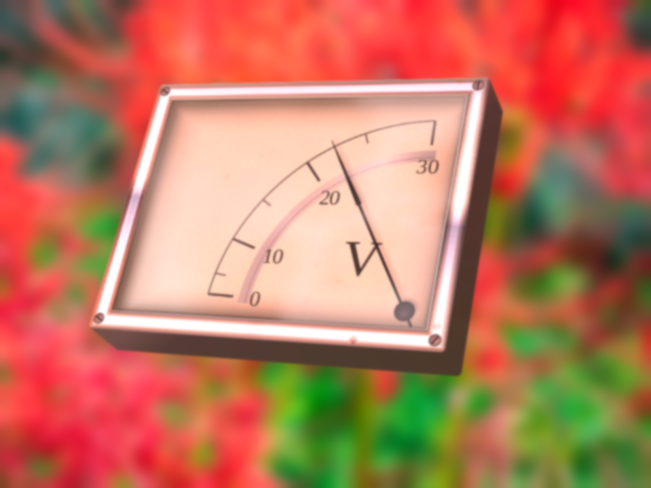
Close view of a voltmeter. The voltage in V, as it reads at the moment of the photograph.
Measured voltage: 22.5 V
